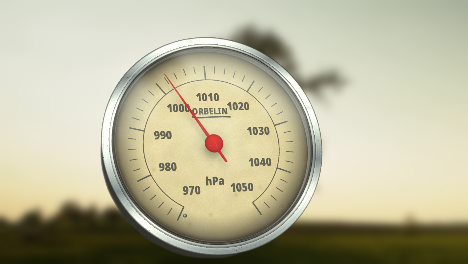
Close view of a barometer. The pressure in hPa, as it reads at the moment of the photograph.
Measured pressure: 1002 hPa
